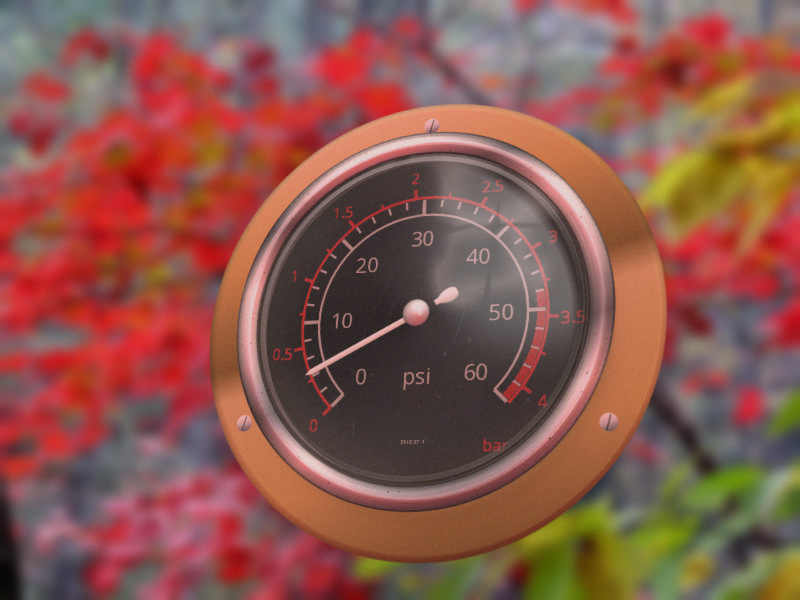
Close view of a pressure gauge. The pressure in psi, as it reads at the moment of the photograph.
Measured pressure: 4 psi
